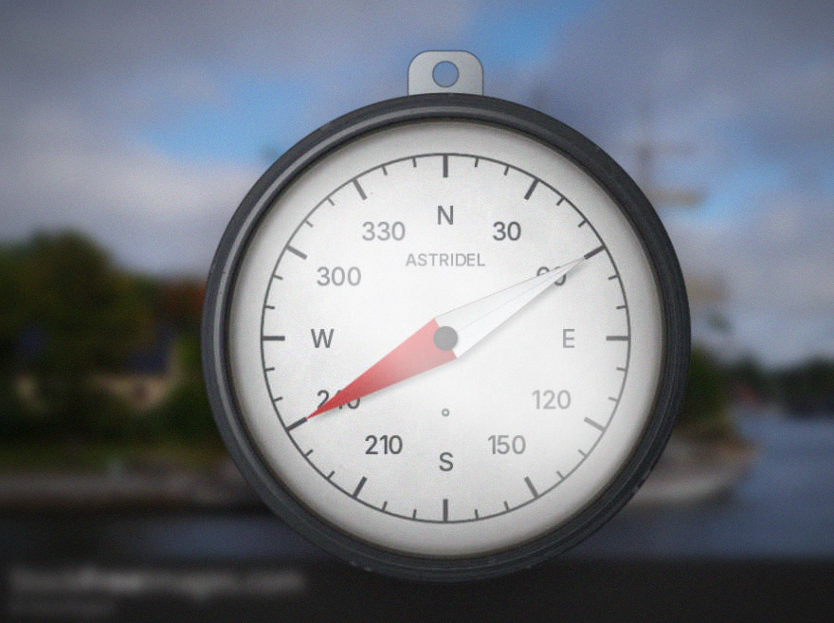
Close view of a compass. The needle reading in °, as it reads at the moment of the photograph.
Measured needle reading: 240 °
